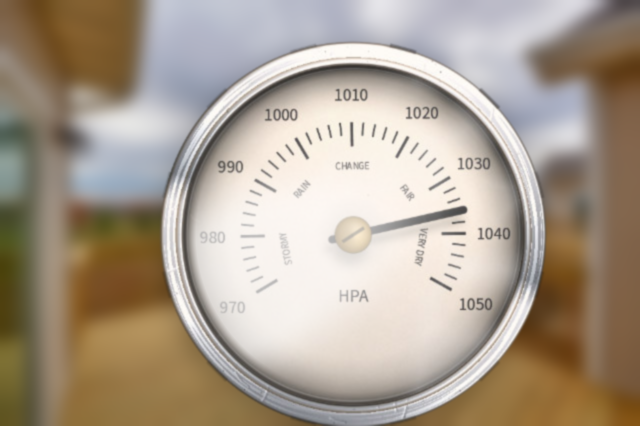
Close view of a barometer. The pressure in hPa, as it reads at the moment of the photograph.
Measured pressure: 1036 hPa
